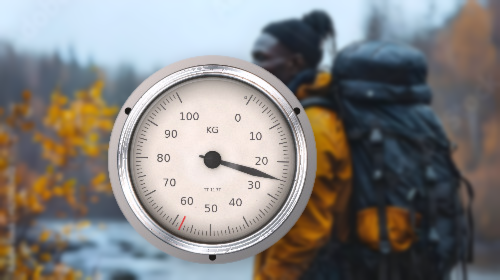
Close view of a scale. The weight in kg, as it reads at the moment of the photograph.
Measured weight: 25 kg
